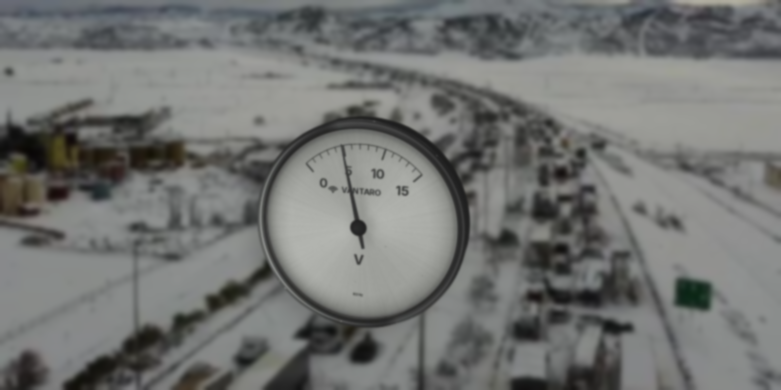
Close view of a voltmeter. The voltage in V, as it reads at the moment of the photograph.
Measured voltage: 5 V
